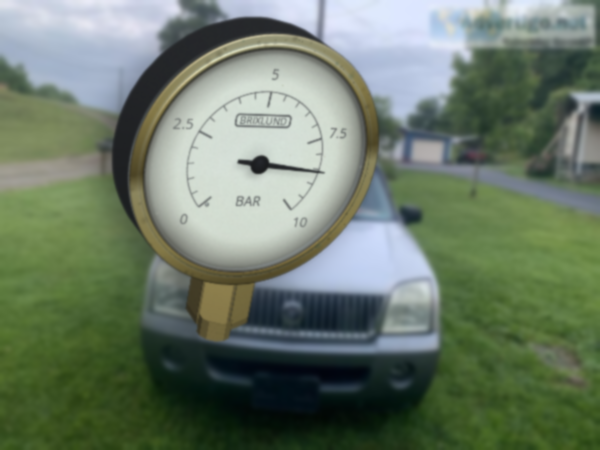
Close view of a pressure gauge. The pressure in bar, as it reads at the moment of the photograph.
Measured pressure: 8.5 bar
